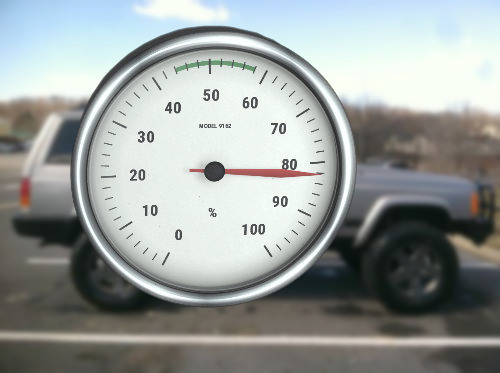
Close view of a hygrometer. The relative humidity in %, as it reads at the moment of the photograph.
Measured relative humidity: 82 %
